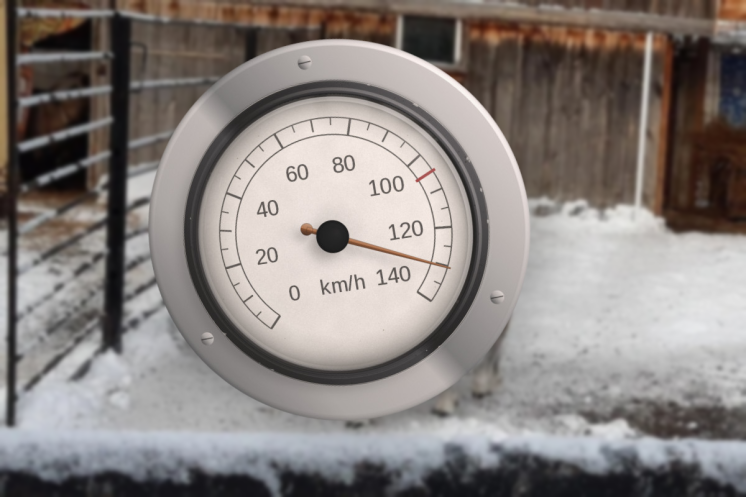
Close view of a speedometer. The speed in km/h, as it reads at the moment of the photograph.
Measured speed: 130 km/h
